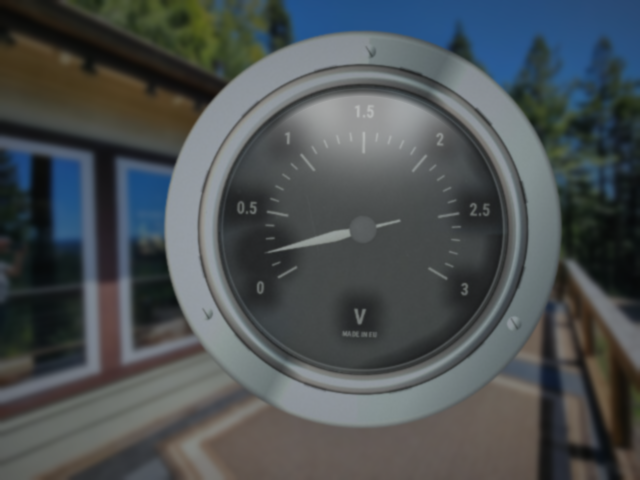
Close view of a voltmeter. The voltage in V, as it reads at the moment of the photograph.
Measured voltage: 0.2 V
